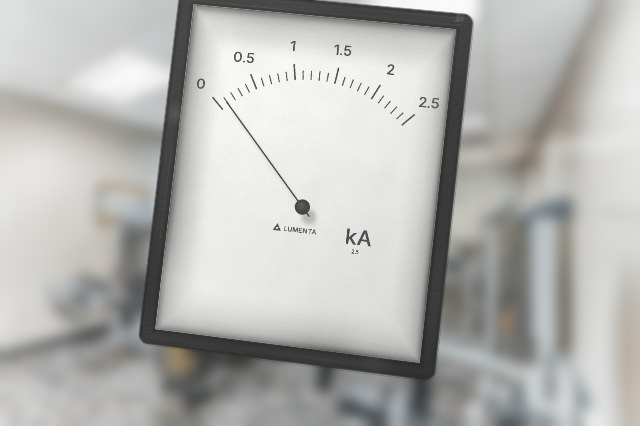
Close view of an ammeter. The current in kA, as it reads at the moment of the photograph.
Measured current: 0.1 kA
